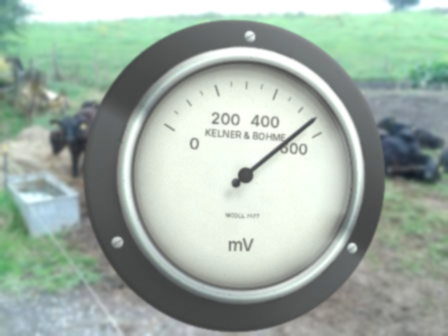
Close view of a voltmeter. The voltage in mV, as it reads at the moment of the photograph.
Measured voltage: 550 mV
